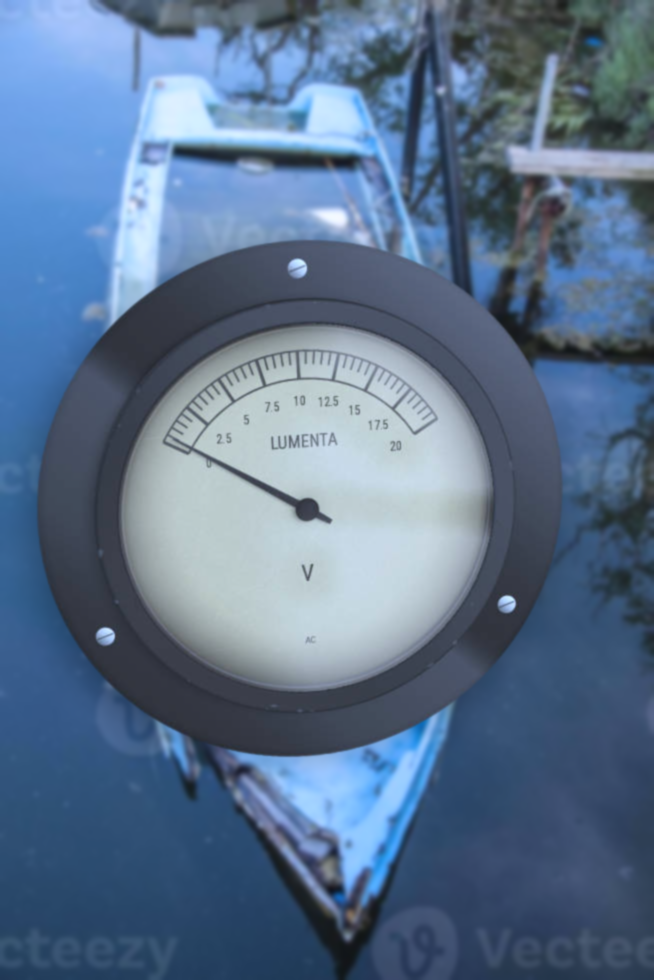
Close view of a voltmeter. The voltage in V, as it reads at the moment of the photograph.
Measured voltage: 0.5 V
